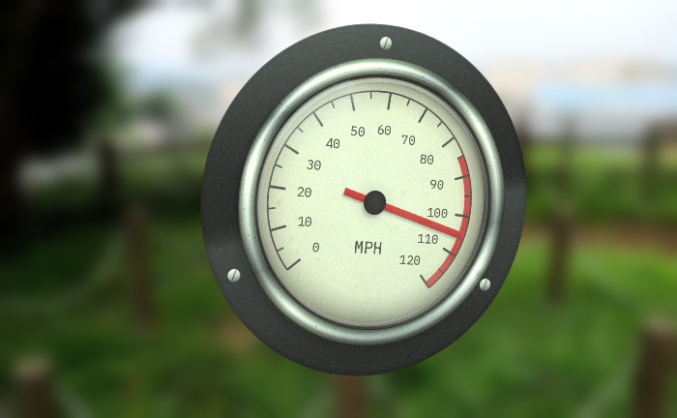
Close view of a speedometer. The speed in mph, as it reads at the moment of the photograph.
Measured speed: 105 mph
